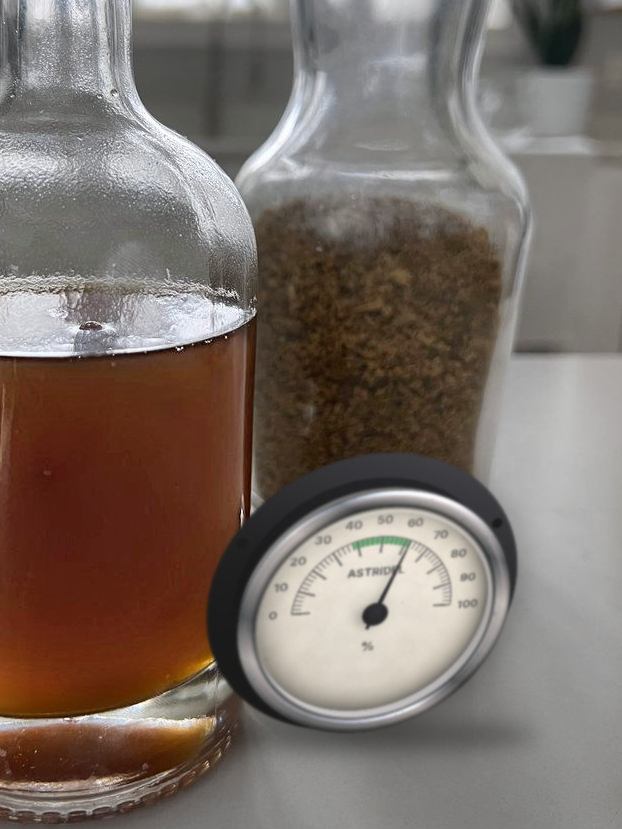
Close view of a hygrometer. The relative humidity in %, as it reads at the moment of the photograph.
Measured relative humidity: 60 %
